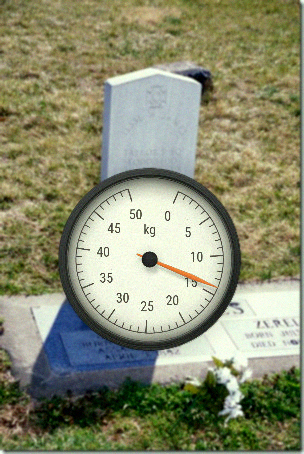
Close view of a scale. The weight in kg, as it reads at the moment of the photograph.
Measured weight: 14 kg
